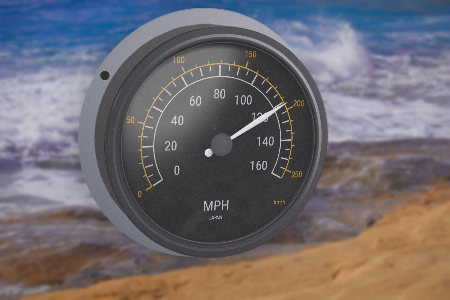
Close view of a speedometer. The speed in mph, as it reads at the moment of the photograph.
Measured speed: 120 mph
